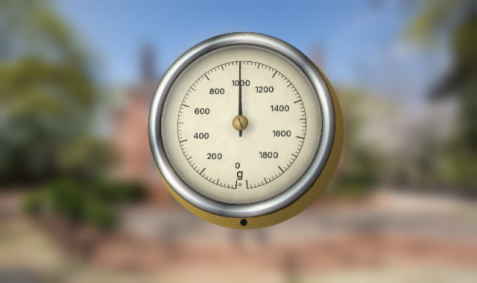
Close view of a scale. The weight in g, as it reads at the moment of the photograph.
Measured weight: 1000 g
